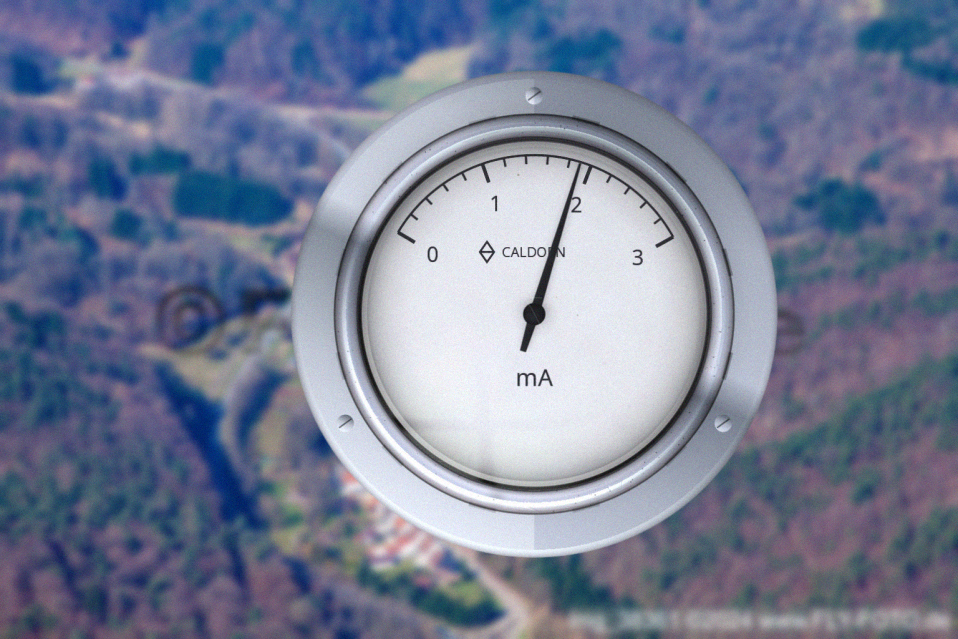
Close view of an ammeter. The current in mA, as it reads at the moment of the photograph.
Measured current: 1.9 mA
